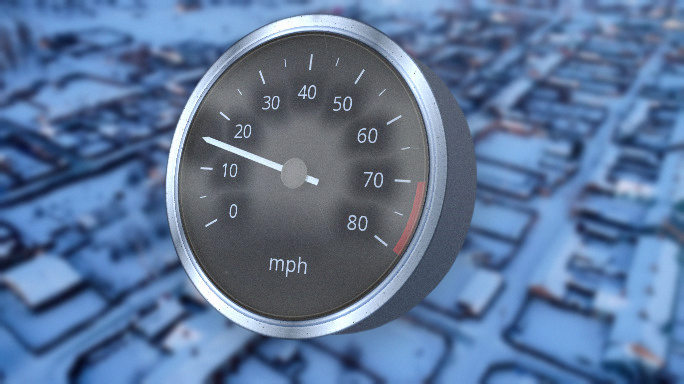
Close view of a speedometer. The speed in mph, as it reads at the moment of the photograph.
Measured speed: 15 mph
